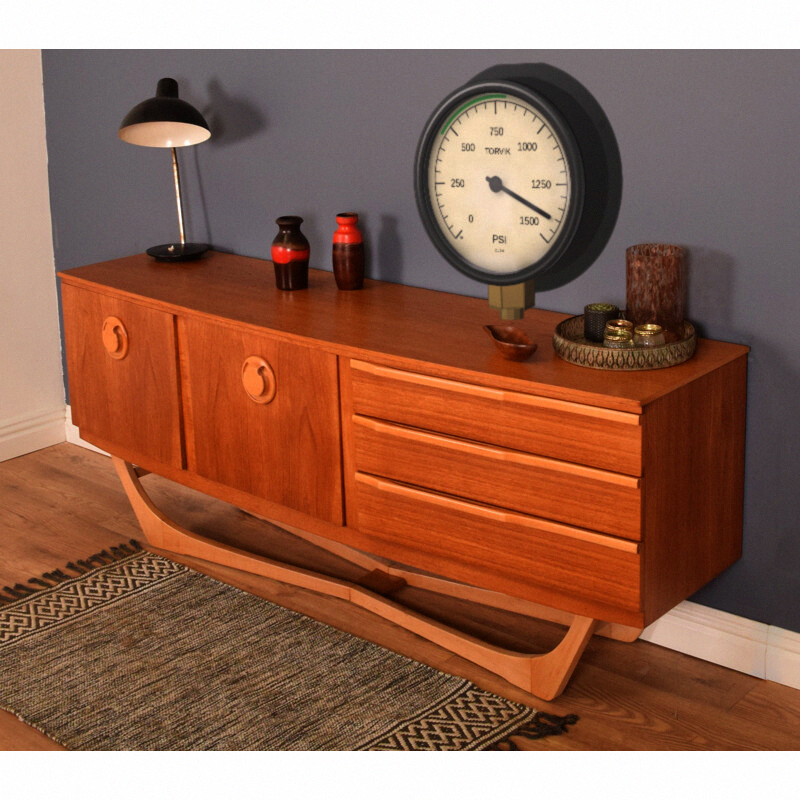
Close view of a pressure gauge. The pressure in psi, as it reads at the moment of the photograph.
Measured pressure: 1400 psi
